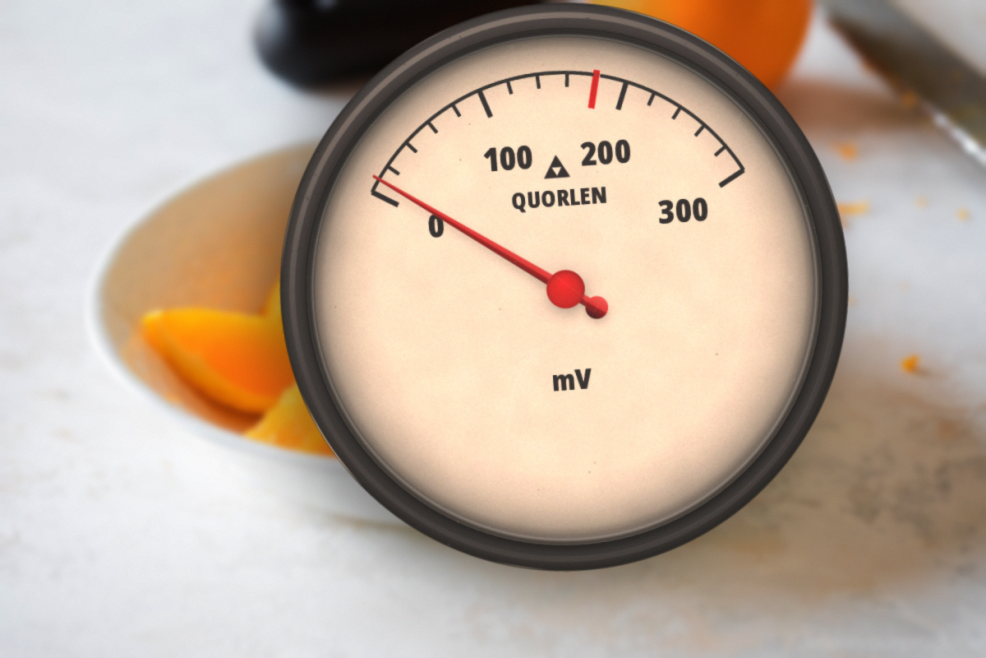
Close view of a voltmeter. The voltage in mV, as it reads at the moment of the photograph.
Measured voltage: 10 mV
